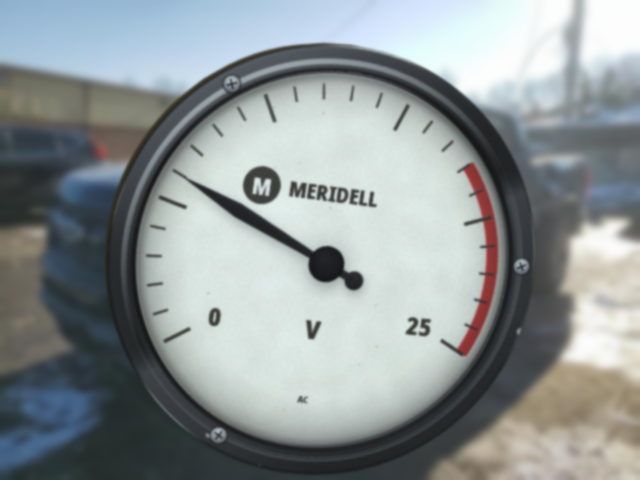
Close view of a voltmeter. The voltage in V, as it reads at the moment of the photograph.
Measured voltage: 6 V
